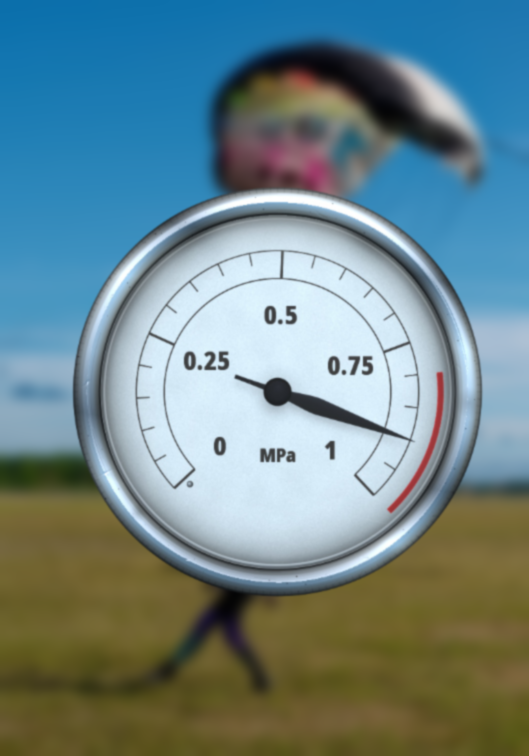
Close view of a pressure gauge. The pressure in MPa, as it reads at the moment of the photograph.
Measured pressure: 0.9 MPa
